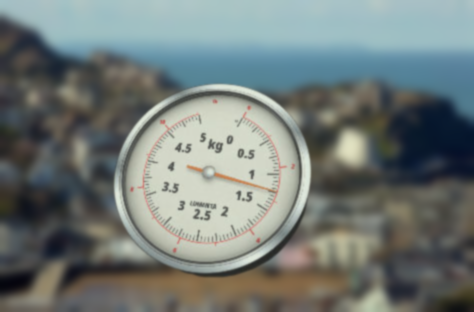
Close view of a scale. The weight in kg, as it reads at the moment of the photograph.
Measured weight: 1.25 kg
